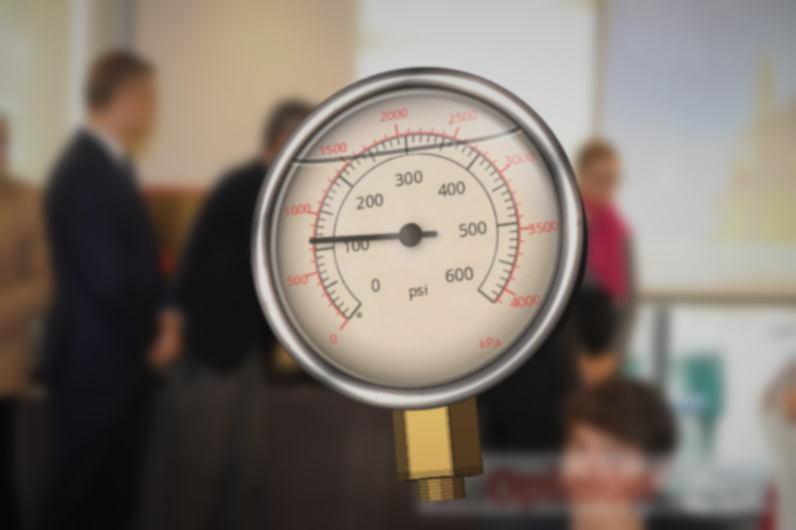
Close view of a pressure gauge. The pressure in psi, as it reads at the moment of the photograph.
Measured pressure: 110 psi
